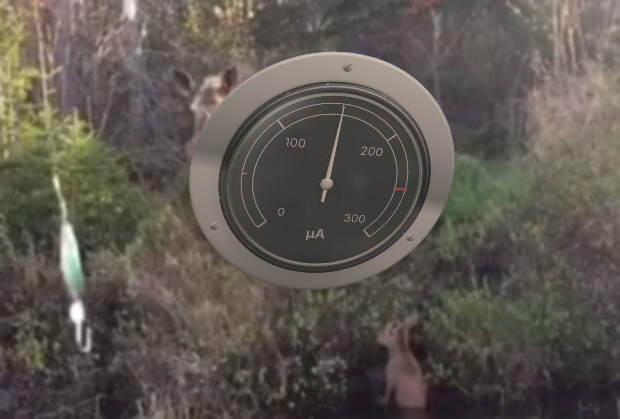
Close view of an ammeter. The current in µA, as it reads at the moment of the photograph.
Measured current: 150 µA
